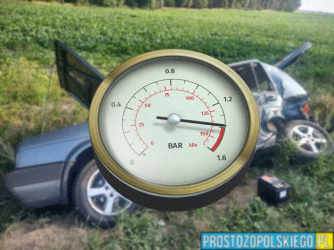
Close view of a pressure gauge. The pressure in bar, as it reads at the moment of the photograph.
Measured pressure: 1.4 bar
